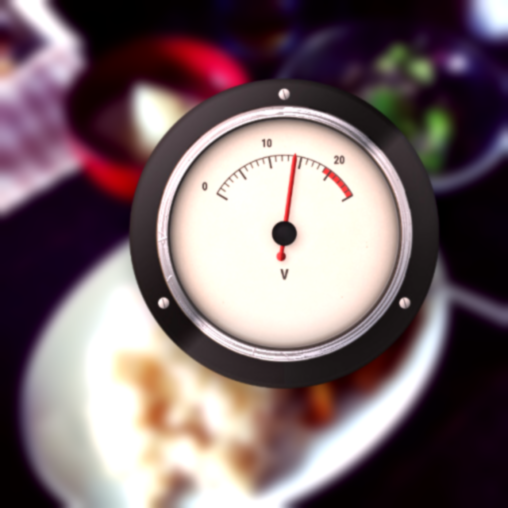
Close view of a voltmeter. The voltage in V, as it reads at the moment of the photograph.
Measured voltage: 14 V
